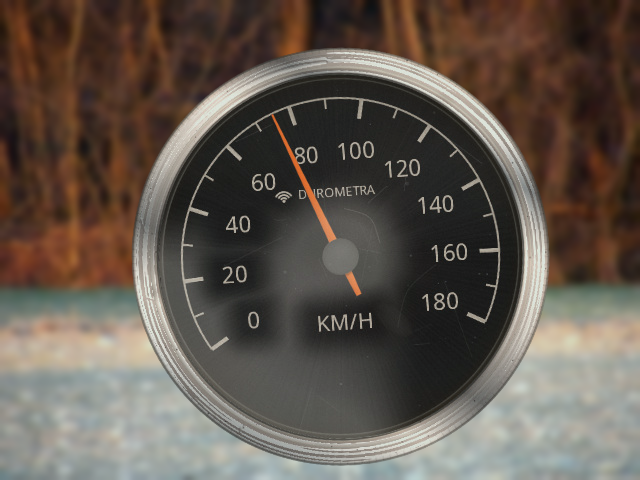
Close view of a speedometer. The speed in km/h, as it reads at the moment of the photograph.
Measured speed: 75 km/h
